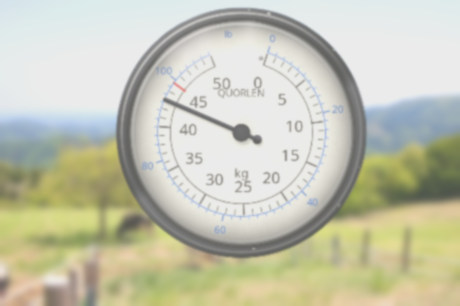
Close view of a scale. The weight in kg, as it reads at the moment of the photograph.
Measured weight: 43 kg
